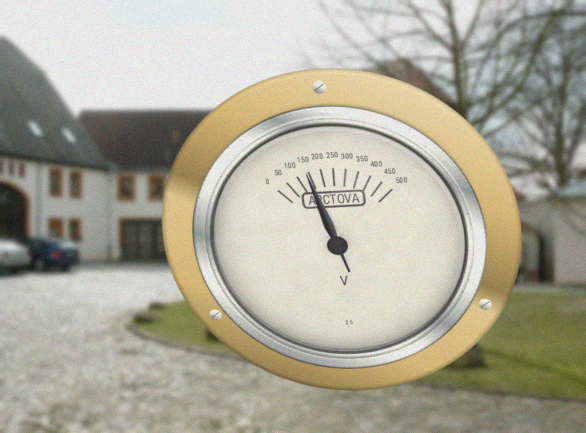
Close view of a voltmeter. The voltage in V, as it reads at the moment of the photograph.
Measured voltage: 150 V
